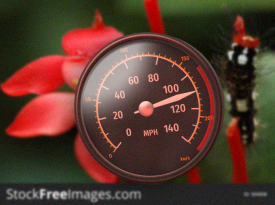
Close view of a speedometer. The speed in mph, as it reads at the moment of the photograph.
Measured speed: 110 mph
